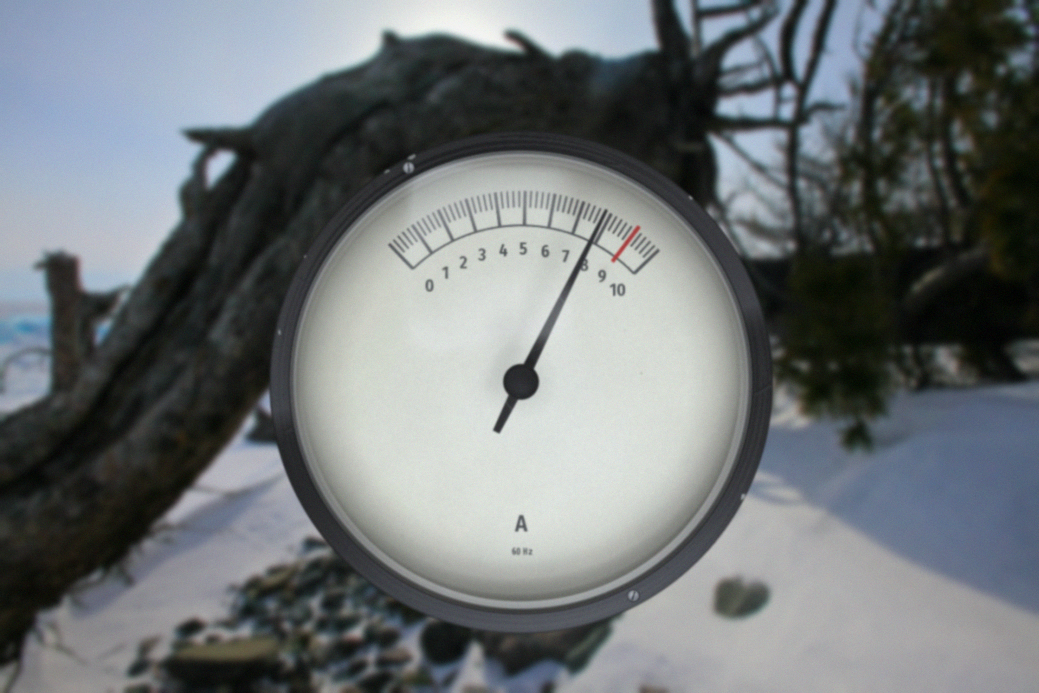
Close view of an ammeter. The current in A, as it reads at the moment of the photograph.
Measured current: 7.8 A
